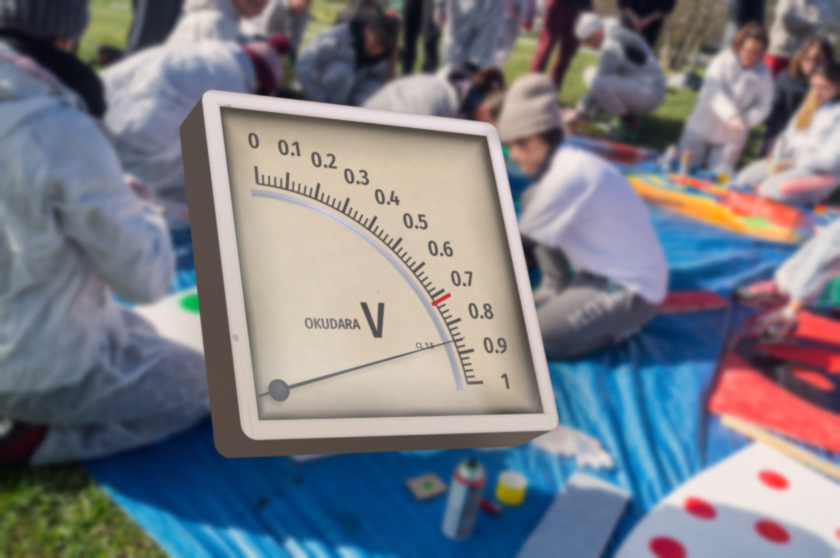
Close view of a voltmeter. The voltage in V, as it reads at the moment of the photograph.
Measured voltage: 0.86 V
